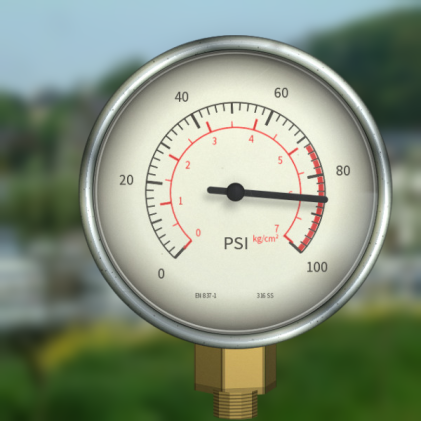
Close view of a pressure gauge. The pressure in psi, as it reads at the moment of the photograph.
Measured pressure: 86 psi
